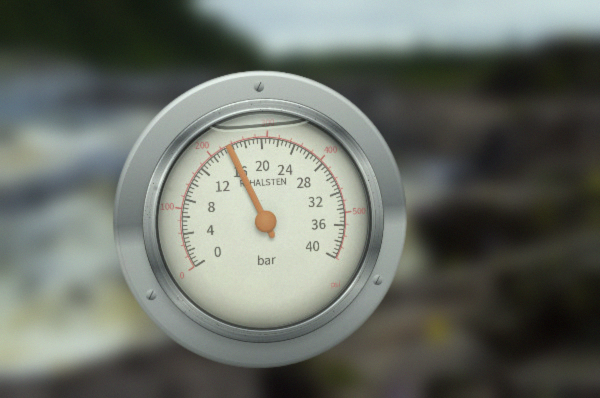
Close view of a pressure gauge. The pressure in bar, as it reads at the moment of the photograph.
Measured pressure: 16 bar
